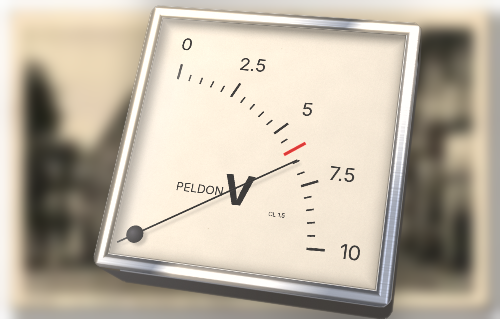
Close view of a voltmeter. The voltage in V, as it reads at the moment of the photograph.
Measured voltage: 6.5 V
